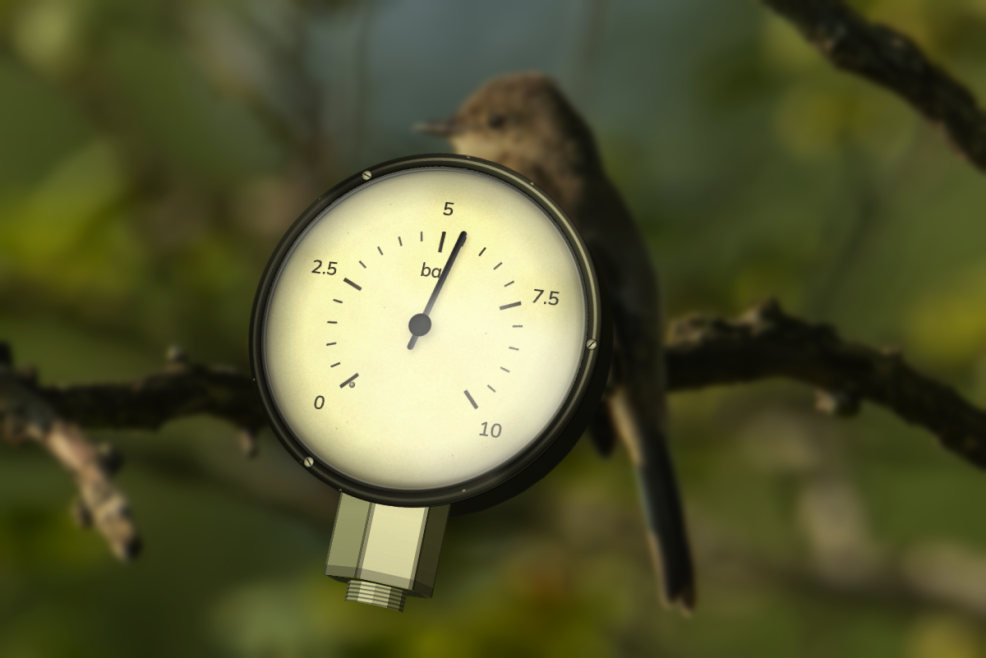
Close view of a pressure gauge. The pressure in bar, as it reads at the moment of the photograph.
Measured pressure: 5.5 bar
